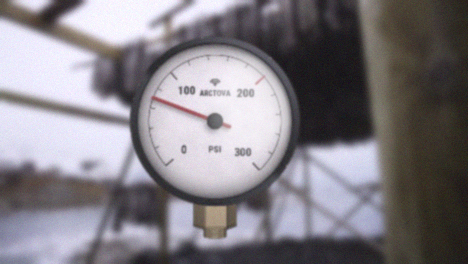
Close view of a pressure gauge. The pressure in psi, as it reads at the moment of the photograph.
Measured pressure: 70 psi
